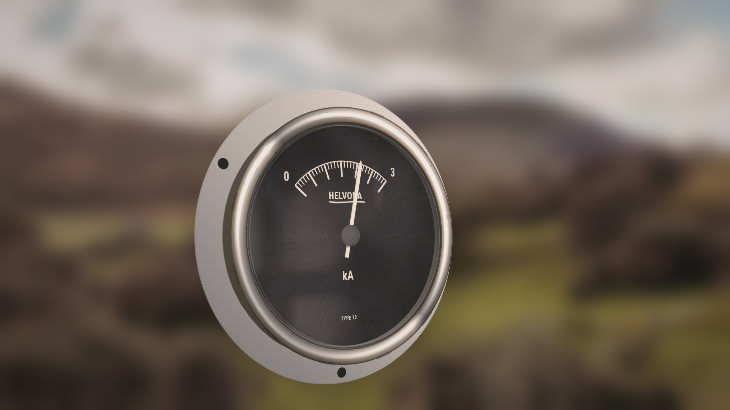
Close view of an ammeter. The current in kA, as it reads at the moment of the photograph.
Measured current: 2 kA
